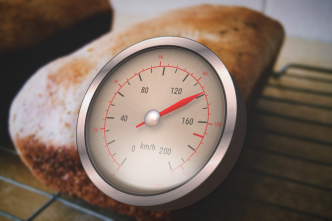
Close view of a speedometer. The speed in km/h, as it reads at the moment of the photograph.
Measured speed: 140 km/h
